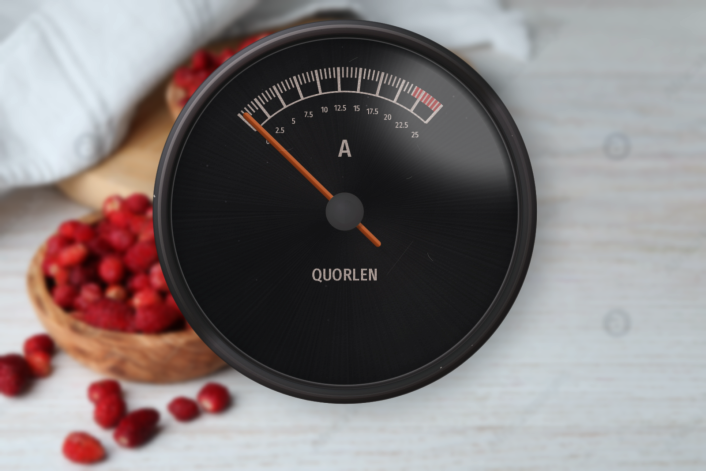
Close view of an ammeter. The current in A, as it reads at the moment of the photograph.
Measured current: 0.5 A
